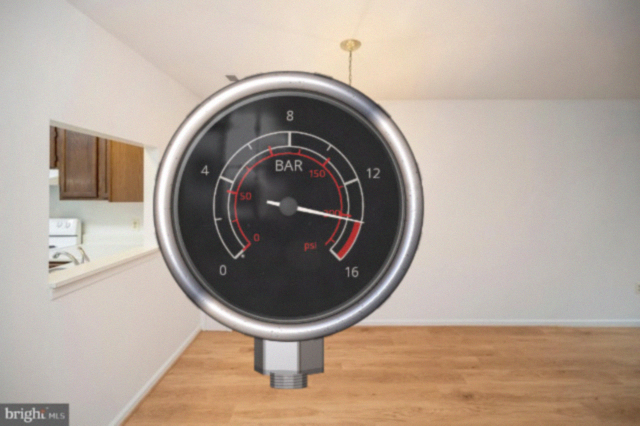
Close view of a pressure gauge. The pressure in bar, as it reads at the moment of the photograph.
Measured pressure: 14 bar
